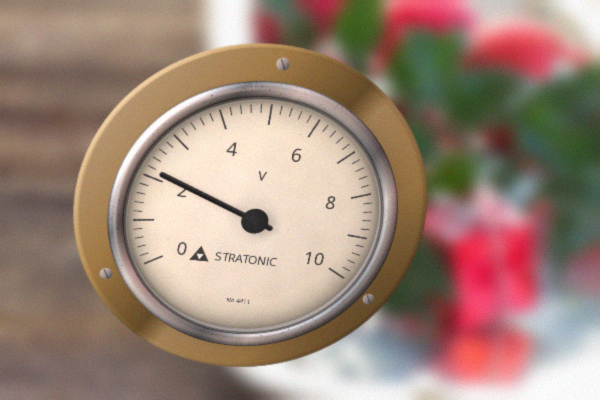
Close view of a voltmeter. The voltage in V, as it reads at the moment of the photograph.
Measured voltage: 2.2 V
